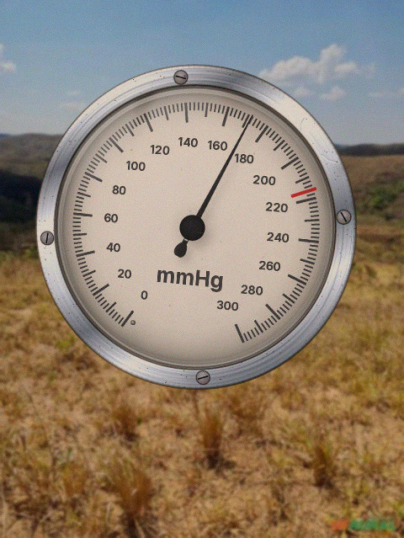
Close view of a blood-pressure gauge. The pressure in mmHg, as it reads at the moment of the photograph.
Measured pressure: 172 mmHg
